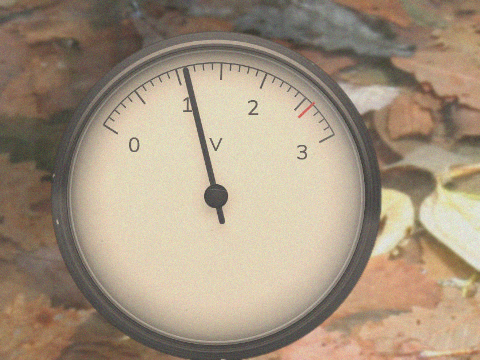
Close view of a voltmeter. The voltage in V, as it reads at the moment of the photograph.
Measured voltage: 1.1 V
